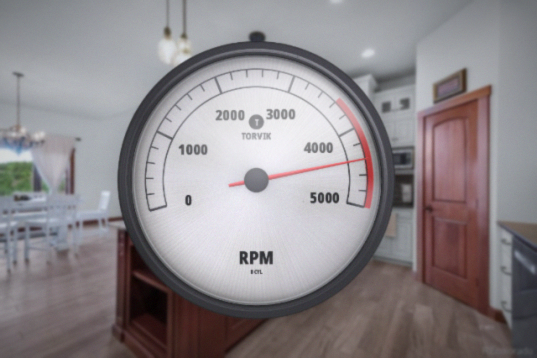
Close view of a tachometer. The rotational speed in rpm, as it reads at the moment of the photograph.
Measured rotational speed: 4400 rpm
